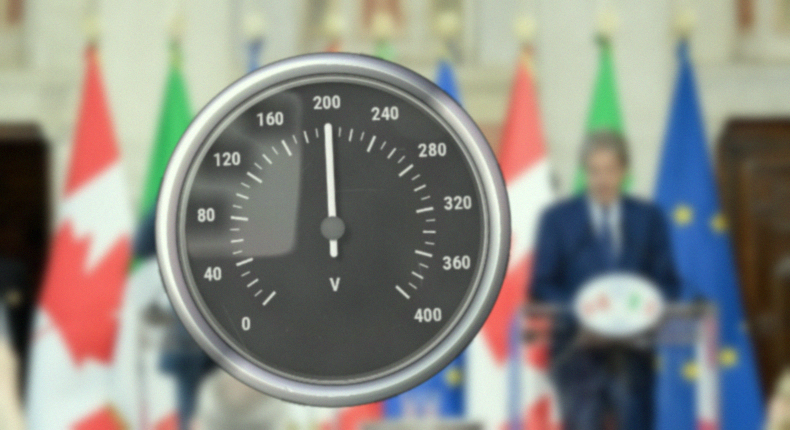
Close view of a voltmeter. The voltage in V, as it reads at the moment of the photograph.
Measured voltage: 200 V
